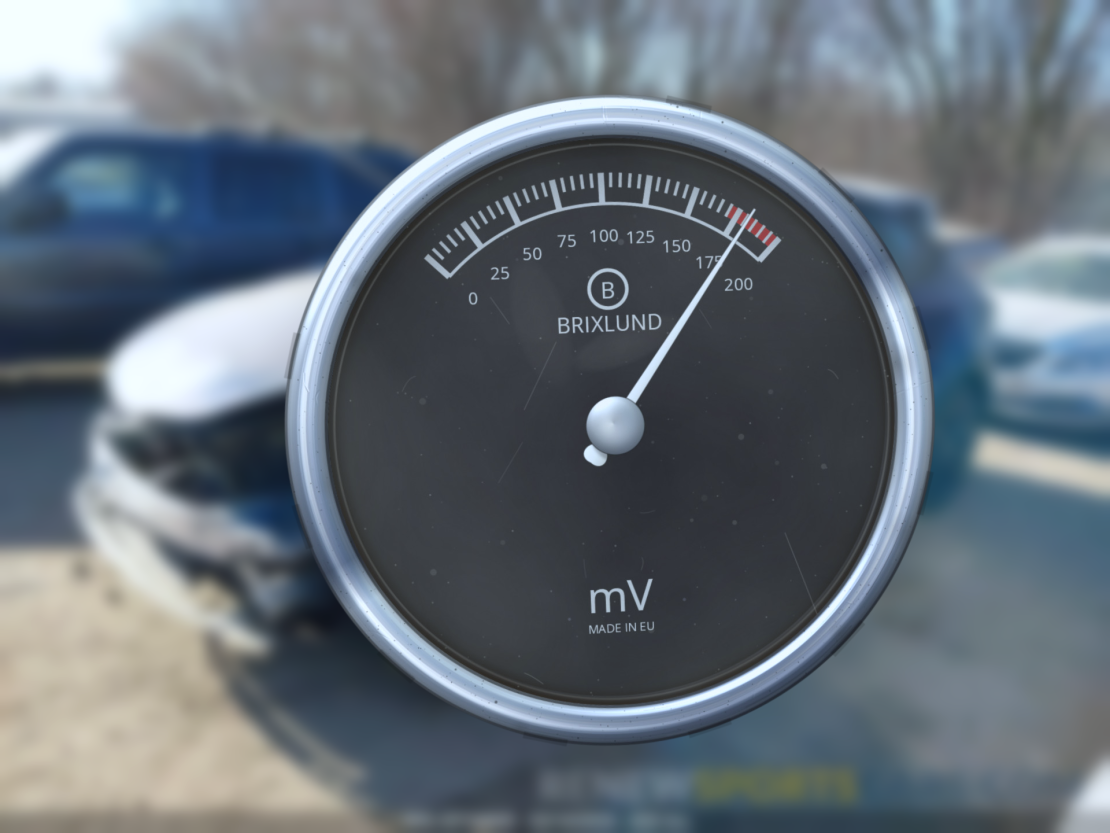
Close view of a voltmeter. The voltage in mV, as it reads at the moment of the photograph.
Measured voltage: 180 mV
